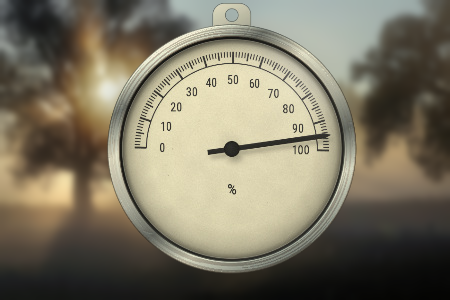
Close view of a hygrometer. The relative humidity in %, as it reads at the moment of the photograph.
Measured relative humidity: 95 %
